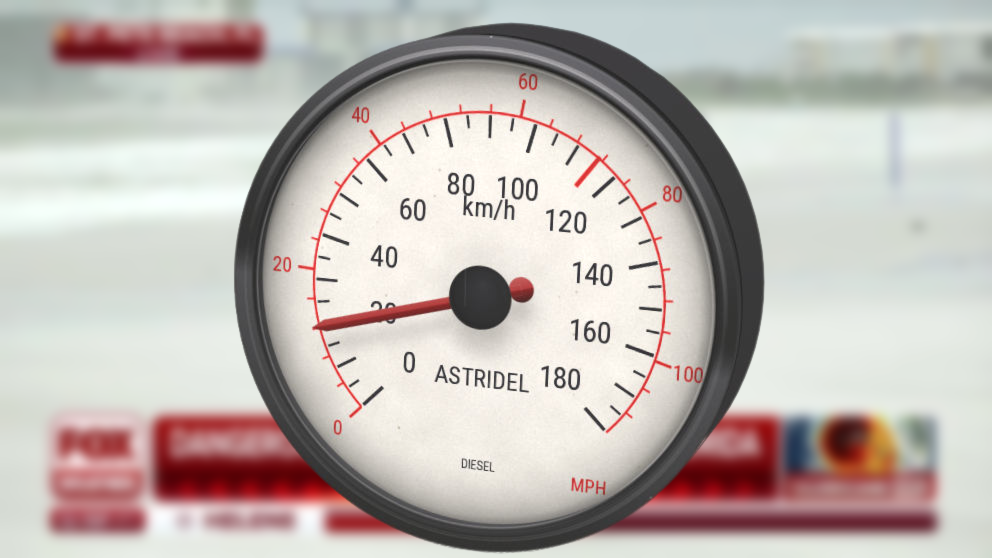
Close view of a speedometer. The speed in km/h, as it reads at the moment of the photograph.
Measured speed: 20 km/h
